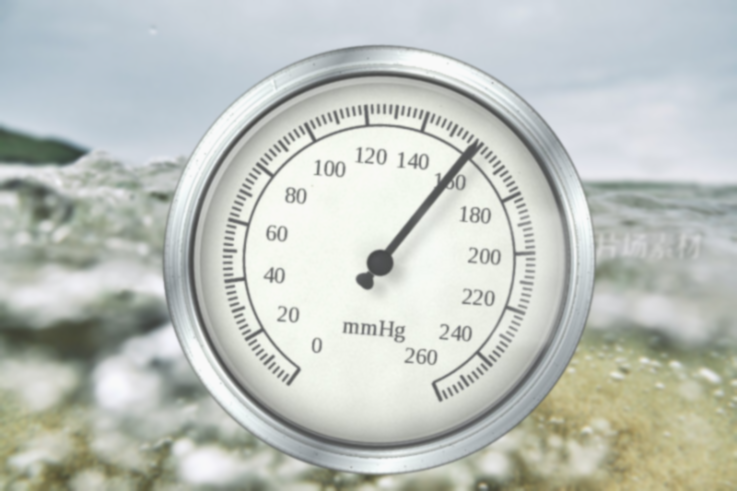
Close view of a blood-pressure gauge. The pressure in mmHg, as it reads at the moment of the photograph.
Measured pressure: 158 mmHg
